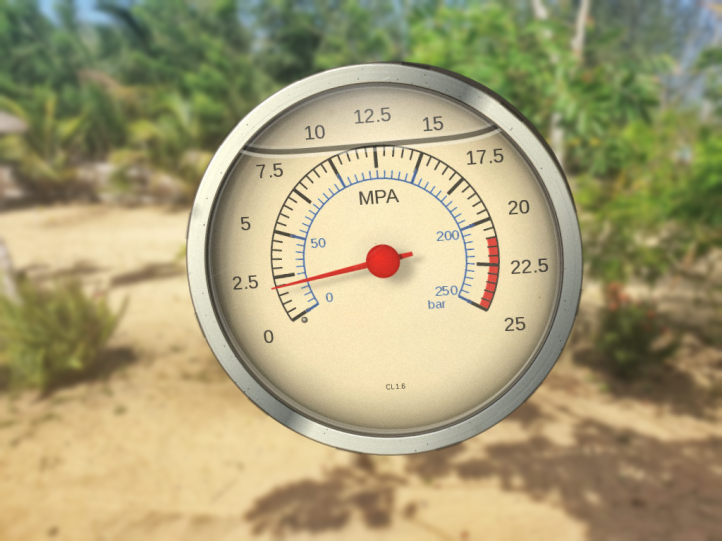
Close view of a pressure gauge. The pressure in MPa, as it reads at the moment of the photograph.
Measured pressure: 2 MPa
